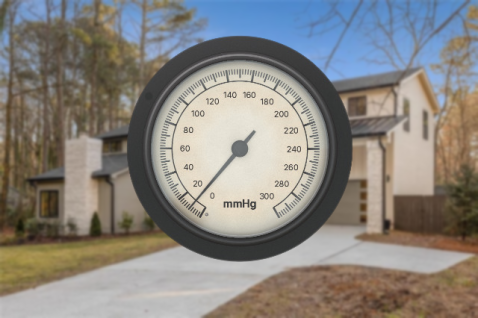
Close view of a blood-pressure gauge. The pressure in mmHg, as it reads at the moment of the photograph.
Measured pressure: 10 mmHg
